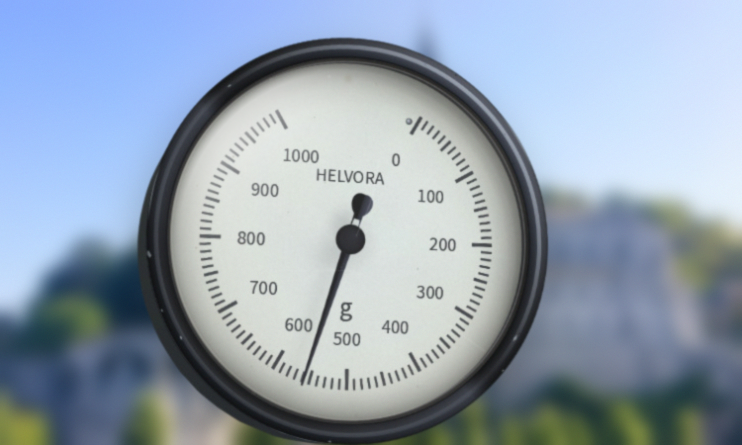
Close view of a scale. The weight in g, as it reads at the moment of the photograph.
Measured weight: 560 g
